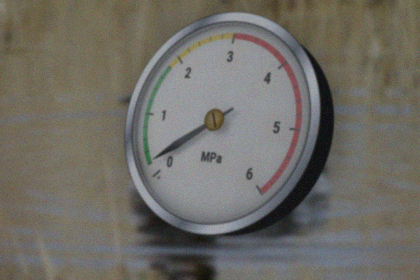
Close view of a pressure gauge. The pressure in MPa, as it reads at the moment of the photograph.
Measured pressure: 0.2 MPa
